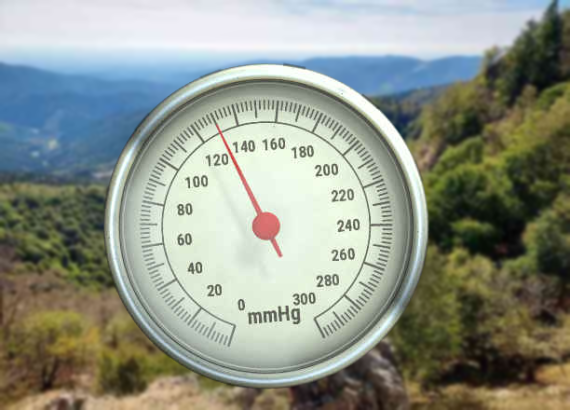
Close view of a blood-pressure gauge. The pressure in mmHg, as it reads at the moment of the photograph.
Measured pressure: 130 mmHg
